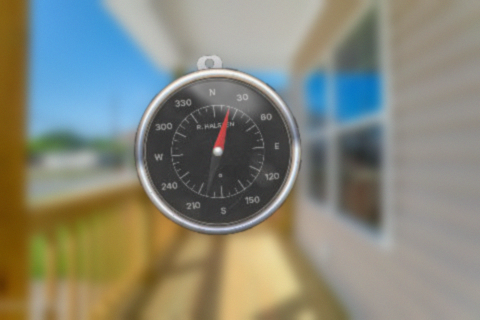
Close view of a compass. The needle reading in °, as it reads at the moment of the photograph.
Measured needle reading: 20 °
